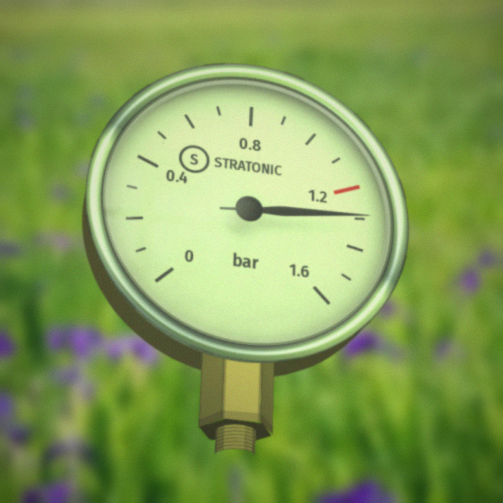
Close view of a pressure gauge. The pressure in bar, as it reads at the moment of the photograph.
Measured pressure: 1.3 bar
